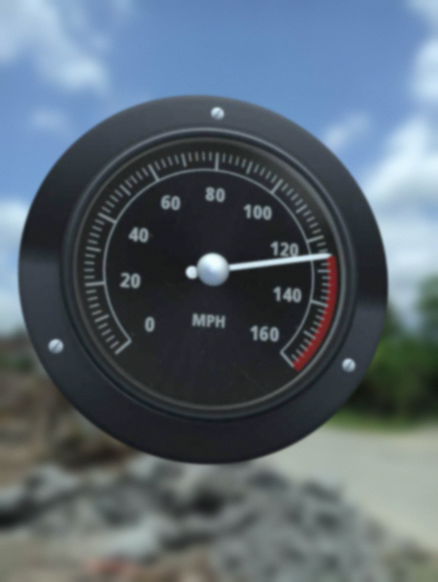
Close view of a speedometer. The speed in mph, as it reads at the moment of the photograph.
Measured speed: 126 mph
